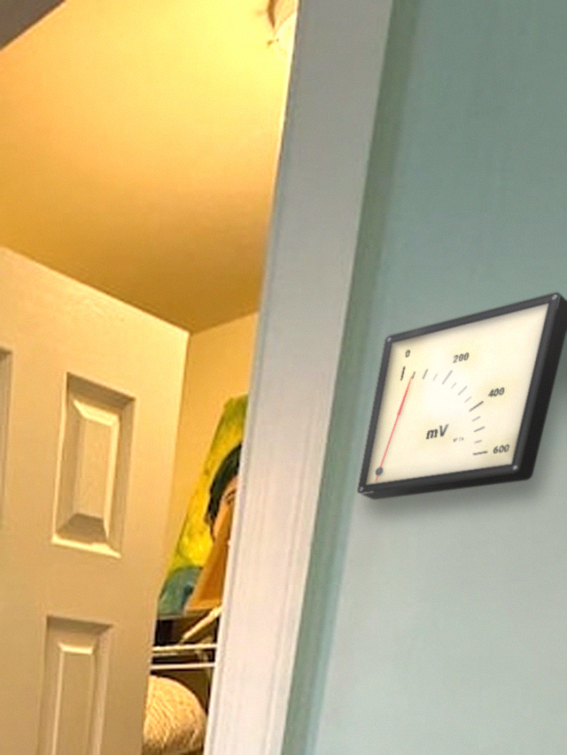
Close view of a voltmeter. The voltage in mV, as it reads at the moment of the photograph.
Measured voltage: 50 mV
